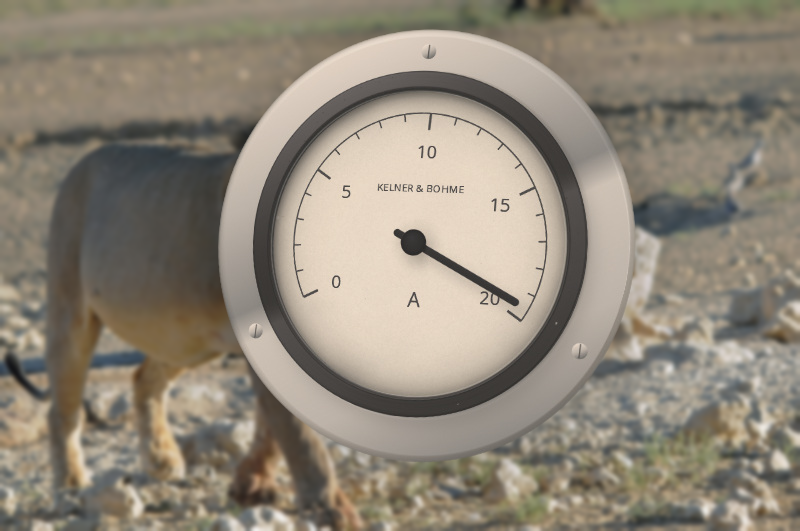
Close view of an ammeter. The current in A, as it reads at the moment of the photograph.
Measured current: 19.5 A
